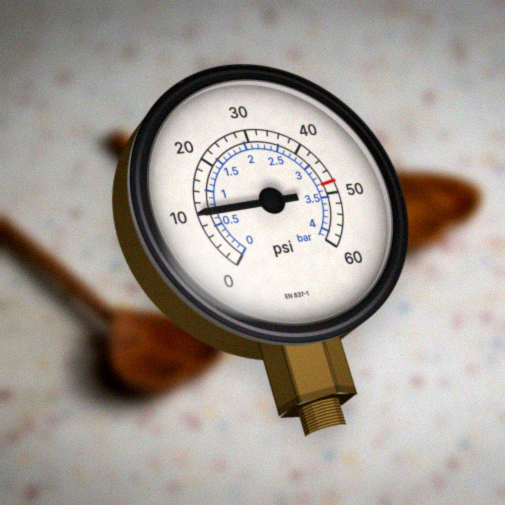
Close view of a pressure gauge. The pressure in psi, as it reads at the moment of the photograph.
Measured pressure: 10 psi
